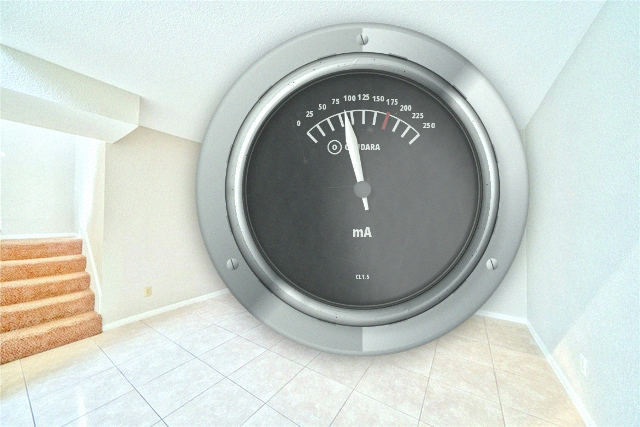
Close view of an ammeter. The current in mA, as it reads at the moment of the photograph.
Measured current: 87.5 mA
